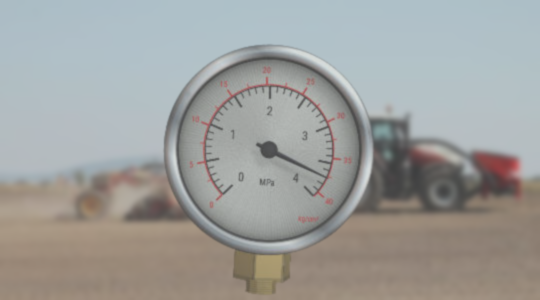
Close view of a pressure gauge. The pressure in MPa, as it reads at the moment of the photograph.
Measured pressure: 3.7 MPa
